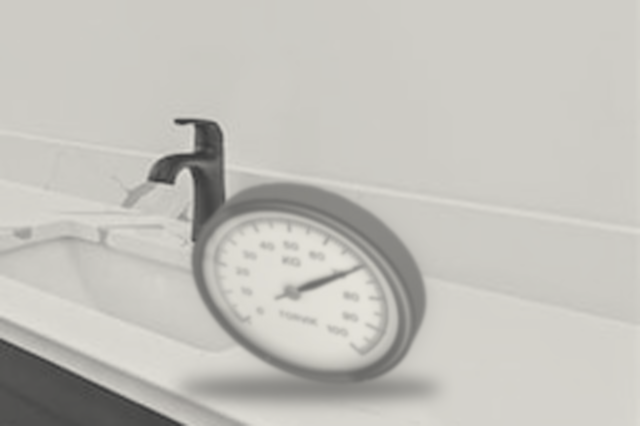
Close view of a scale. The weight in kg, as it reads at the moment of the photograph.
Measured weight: 70 kg
